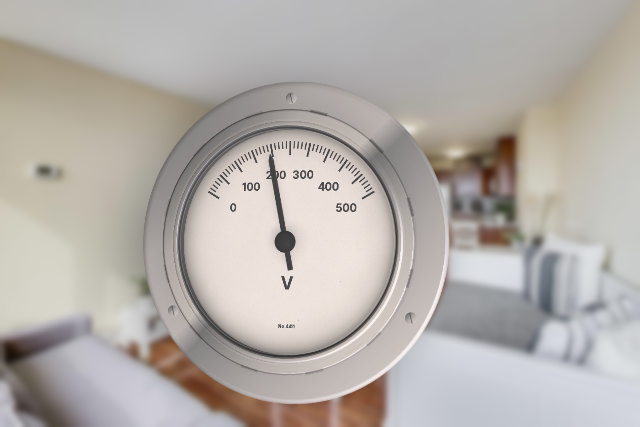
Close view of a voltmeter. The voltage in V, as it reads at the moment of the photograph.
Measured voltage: 200 V
